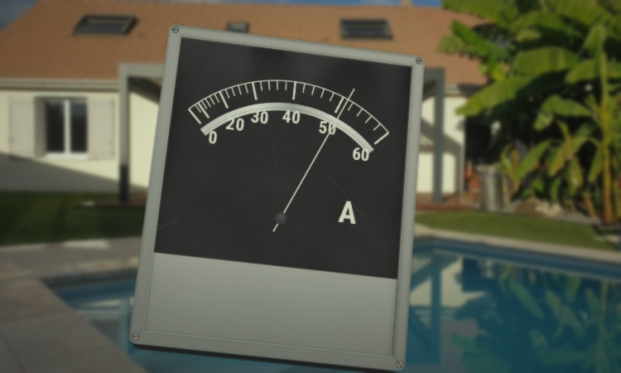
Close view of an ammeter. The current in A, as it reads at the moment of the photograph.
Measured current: 51 A
